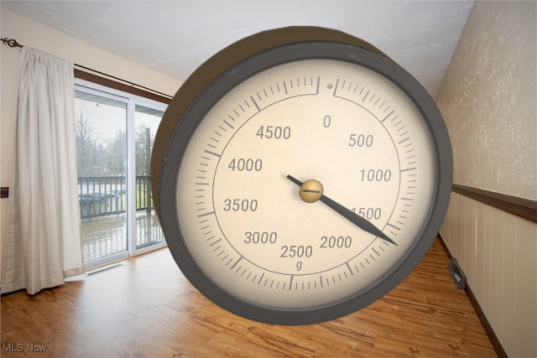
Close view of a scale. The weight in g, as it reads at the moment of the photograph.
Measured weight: 1600 g
